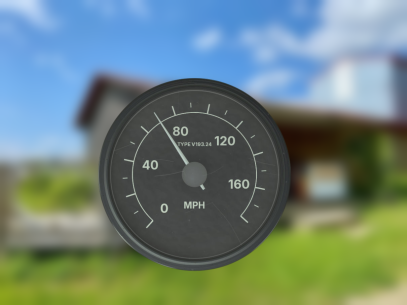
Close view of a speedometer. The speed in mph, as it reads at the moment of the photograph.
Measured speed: 70 mph
